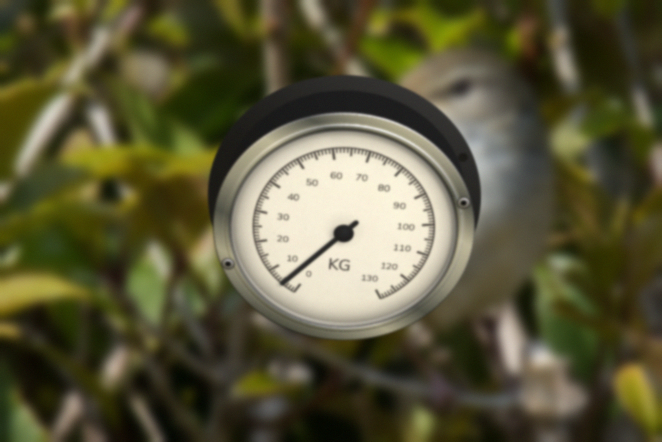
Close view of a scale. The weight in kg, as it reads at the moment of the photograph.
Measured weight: 5 kg
